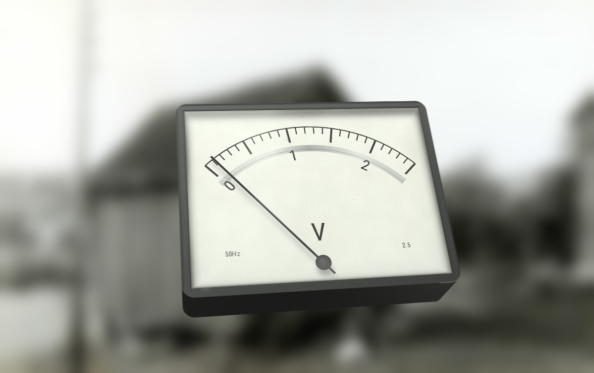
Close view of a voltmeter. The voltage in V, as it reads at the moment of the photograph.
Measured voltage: 0.1 V
